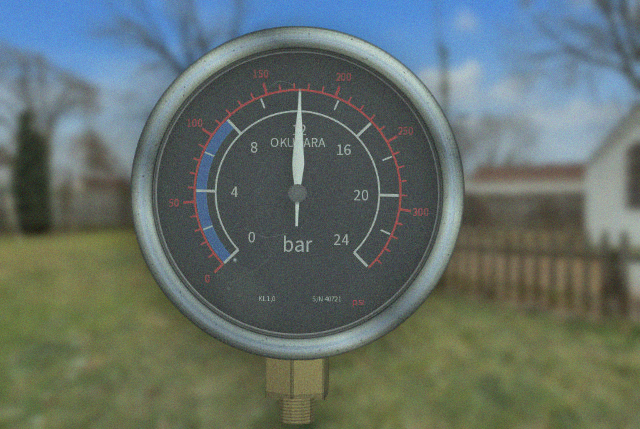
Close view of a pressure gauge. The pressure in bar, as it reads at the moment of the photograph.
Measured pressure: 12 bar
